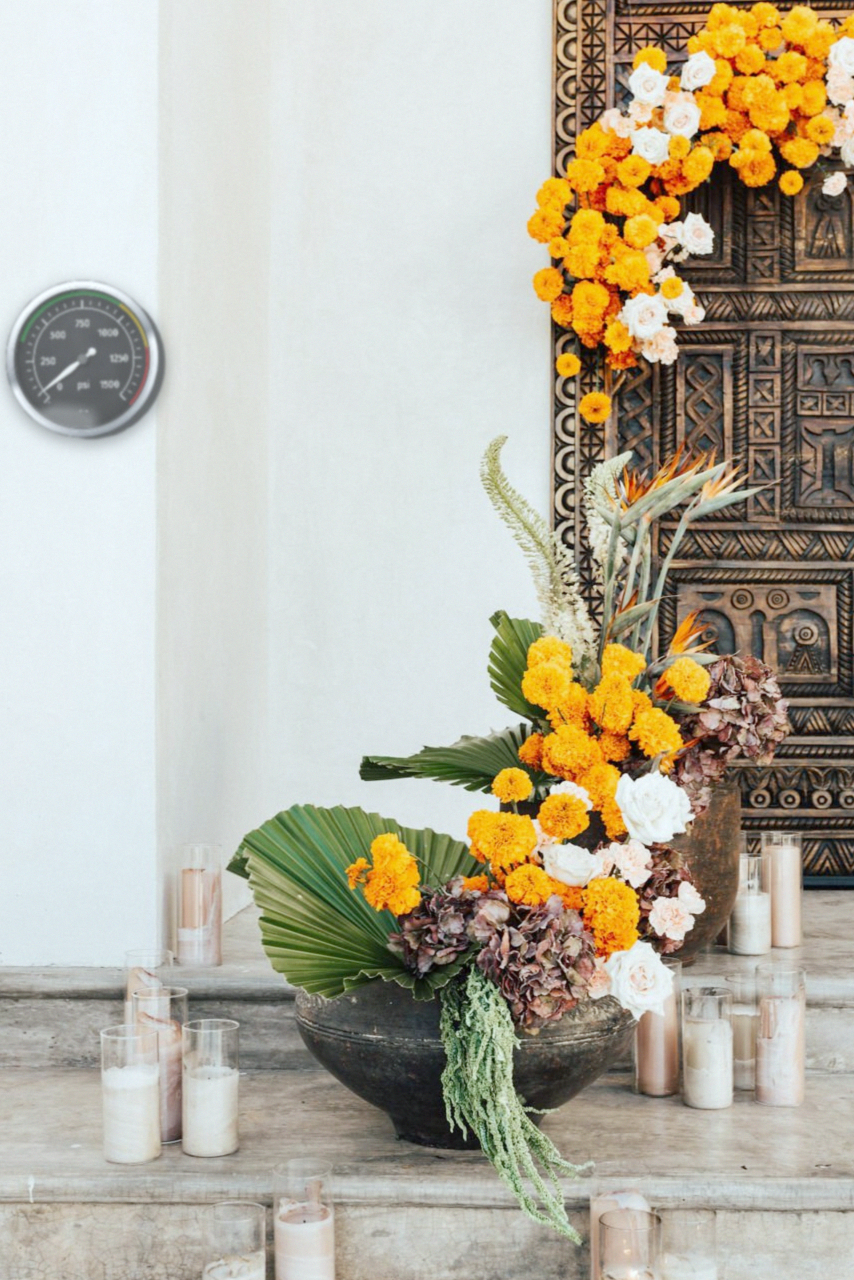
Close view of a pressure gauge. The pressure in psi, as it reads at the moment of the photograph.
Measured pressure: 50 psi
